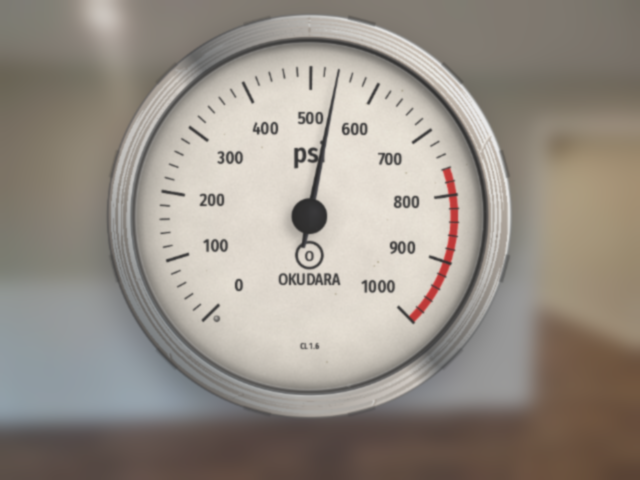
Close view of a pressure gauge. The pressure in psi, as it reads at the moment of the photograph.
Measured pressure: 540 psi
